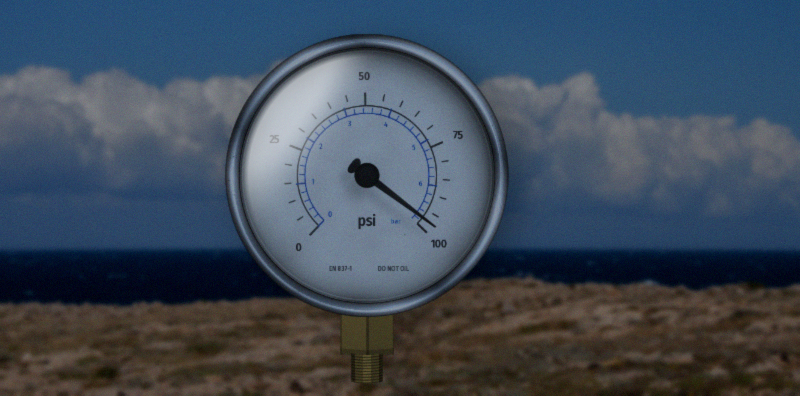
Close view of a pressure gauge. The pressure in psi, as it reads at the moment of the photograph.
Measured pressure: 97.5 psi
